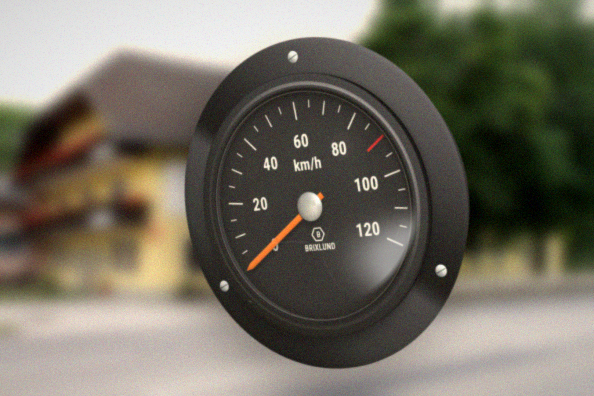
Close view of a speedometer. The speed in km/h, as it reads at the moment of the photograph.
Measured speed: 0 km/h
